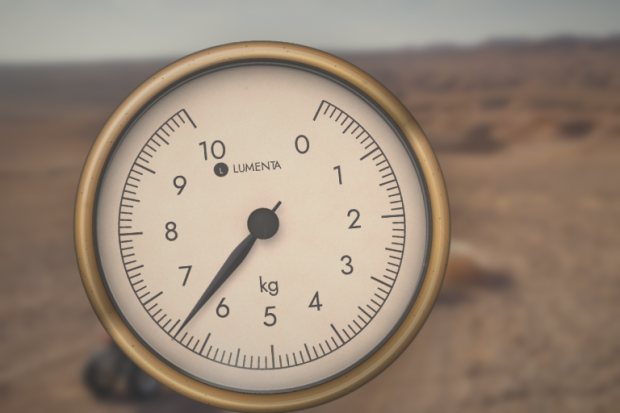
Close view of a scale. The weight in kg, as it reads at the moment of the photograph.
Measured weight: 6.4 kg
